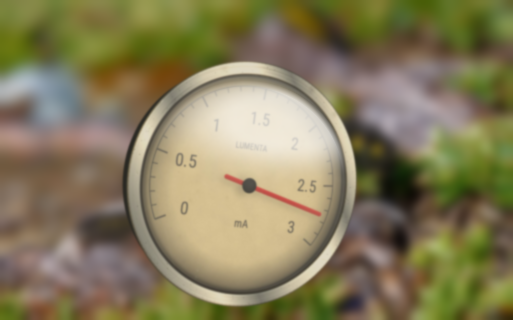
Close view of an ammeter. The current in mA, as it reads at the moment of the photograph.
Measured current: 2.75 mA
